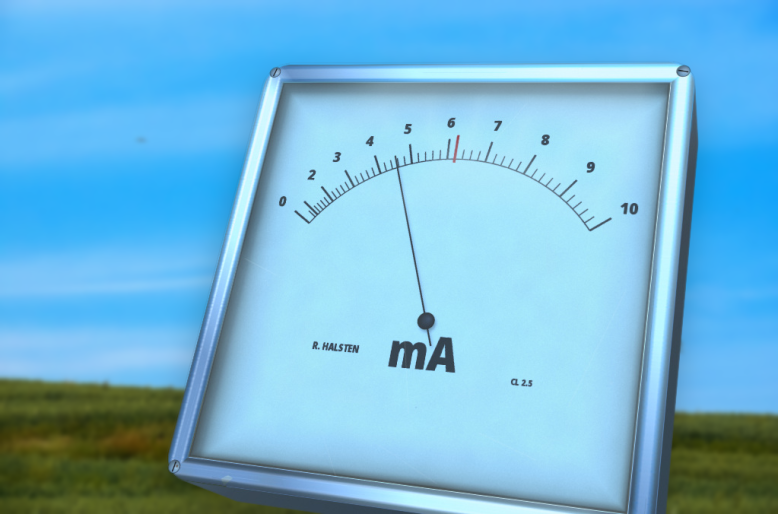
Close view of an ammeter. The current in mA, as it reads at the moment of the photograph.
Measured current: 4.6 mA
